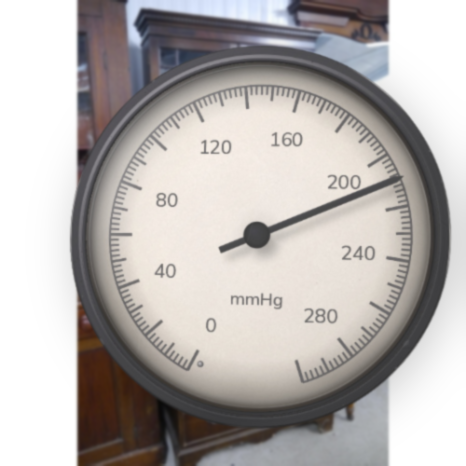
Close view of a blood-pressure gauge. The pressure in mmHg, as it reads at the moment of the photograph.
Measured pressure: 210 mmHg
